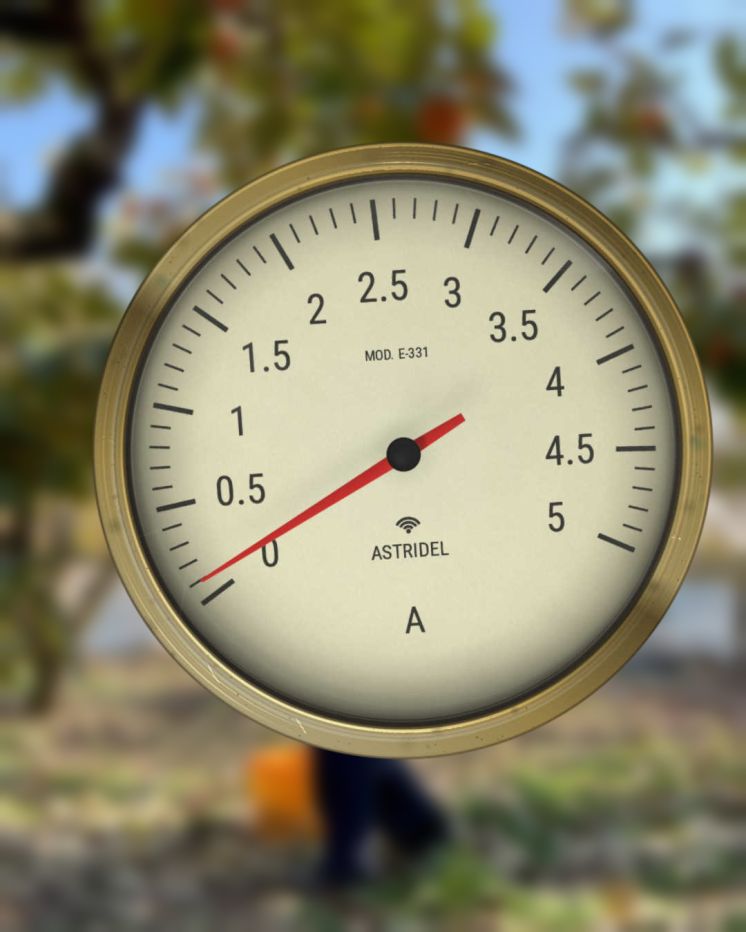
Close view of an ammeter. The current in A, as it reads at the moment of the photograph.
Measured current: 0.1 A
